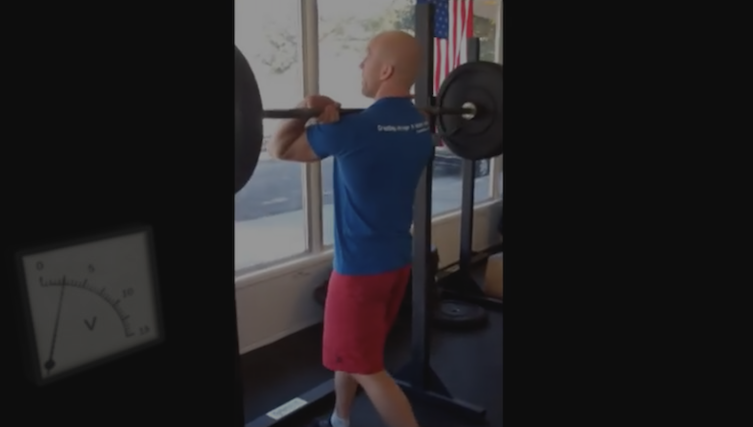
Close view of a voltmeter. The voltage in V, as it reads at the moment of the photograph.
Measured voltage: 2.5 V
